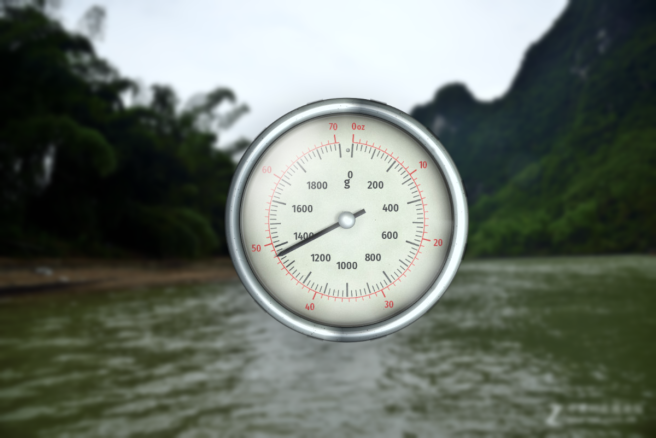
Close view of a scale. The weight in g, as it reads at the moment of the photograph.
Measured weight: 1360 g
